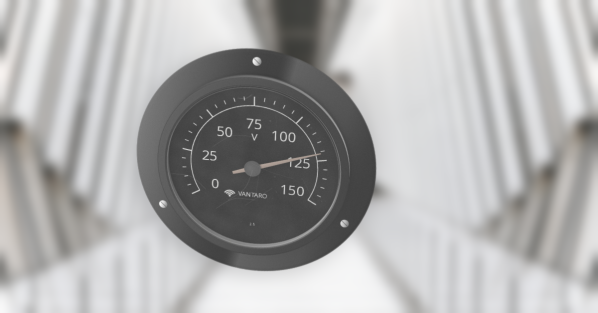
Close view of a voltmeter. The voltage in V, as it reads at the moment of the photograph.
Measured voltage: 120 V
